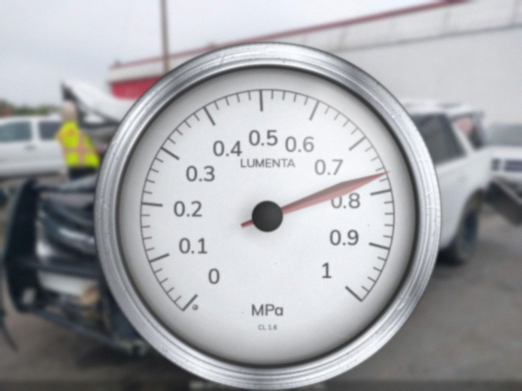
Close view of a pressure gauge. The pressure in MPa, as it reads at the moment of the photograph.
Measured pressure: 0.77 MPa
